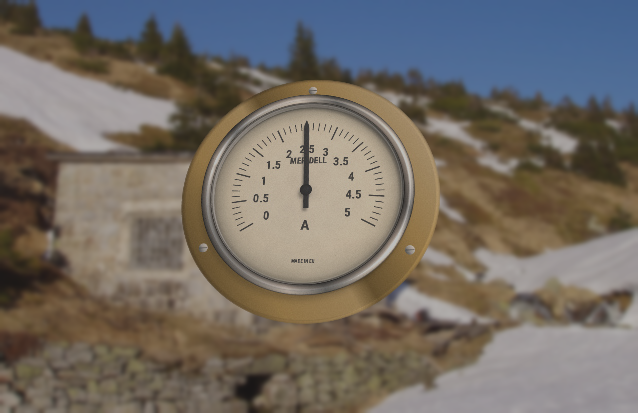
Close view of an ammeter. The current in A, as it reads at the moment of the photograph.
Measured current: 2.5 A
